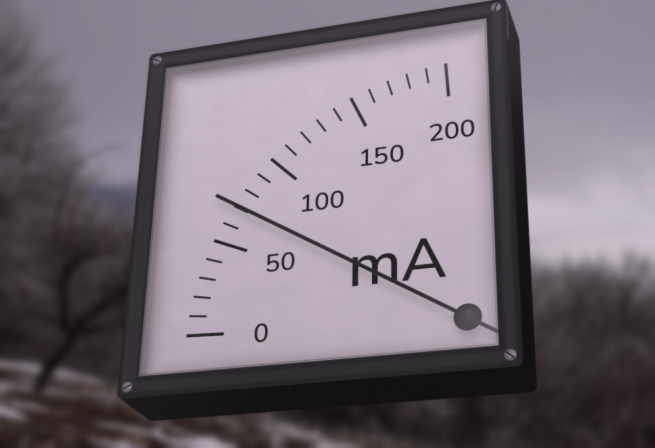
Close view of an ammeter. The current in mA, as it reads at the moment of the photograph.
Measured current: 70 mA
